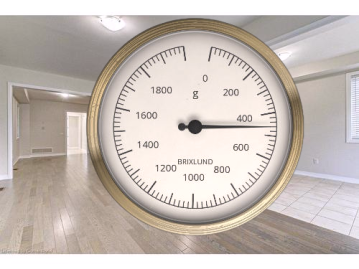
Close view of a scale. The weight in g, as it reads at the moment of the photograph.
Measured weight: 460 g
